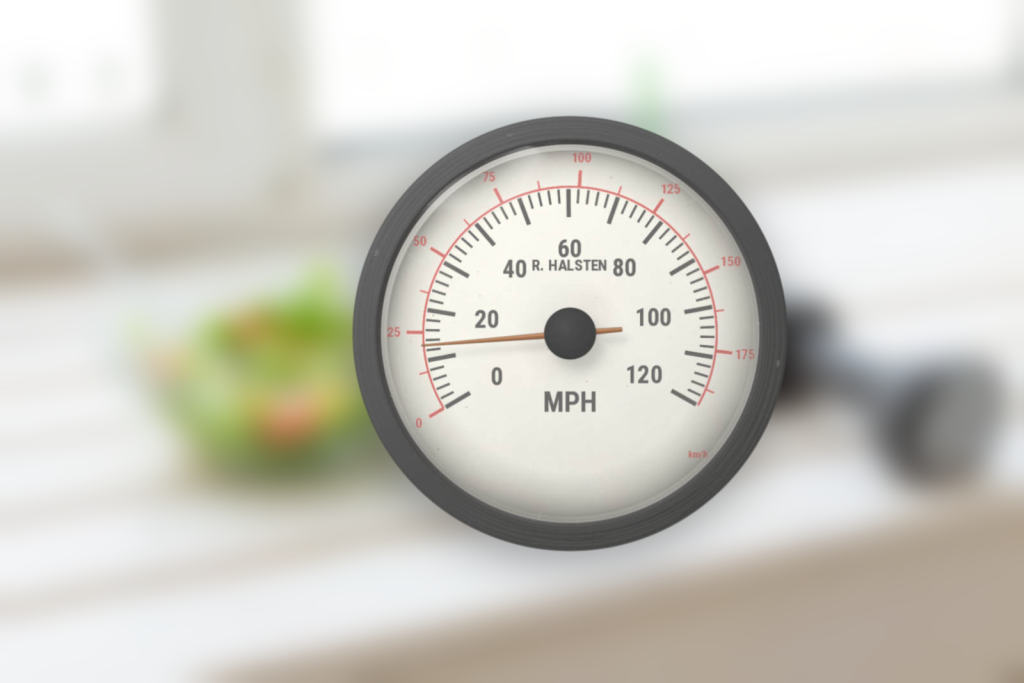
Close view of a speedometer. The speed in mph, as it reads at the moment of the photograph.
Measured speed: 13 mph
